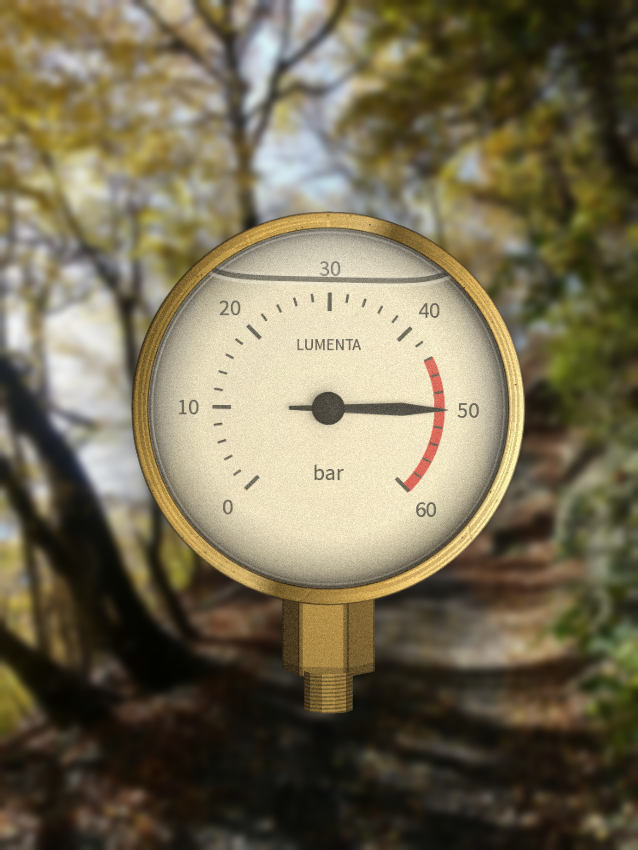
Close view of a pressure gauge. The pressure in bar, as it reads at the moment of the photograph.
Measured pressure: 50 bar
